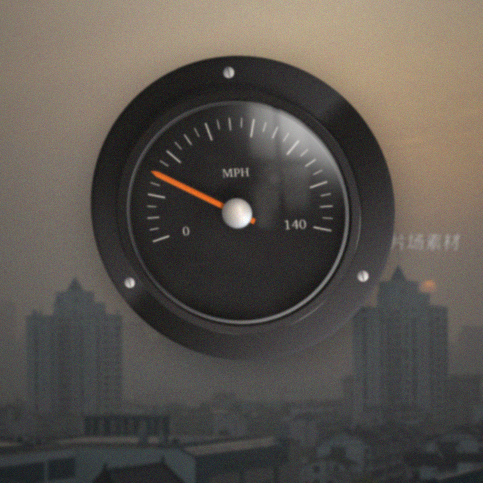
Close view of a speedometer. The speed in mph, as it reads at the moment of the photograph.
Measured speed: 30 mph
